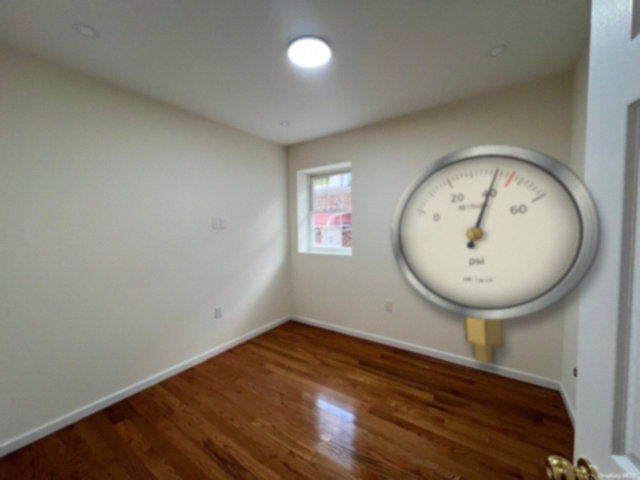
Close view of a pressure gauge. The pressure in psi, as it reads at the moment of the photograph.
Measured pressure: 40 psi
